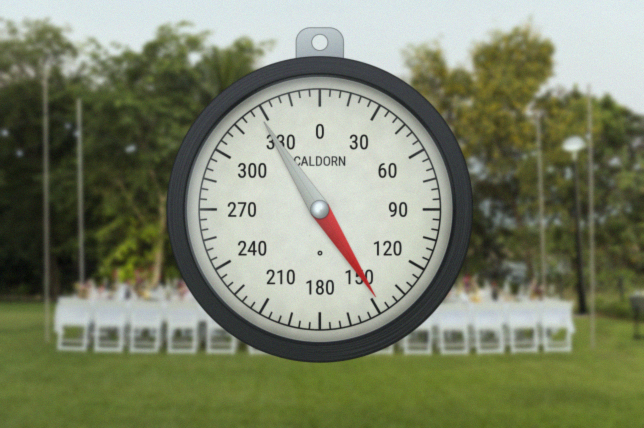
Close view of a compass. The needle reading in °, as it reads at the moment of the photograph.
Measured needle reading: 147.5 °
